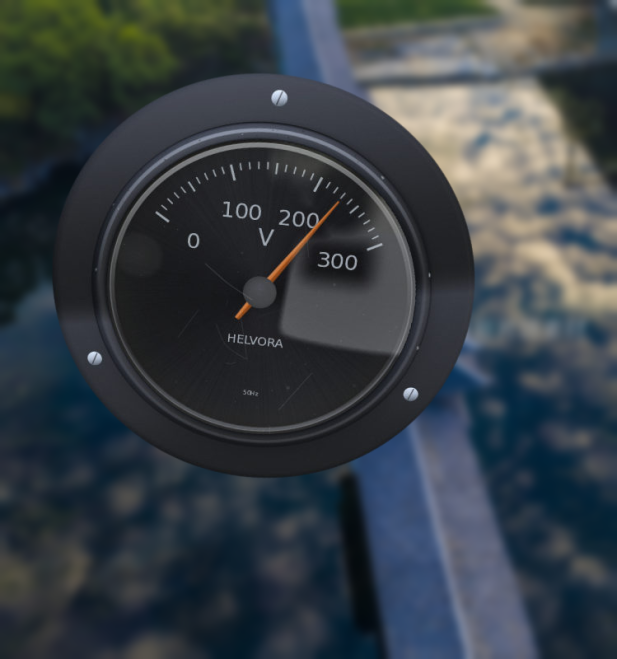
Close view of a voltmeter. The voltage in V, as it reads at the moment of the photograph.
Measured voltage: 230 V
